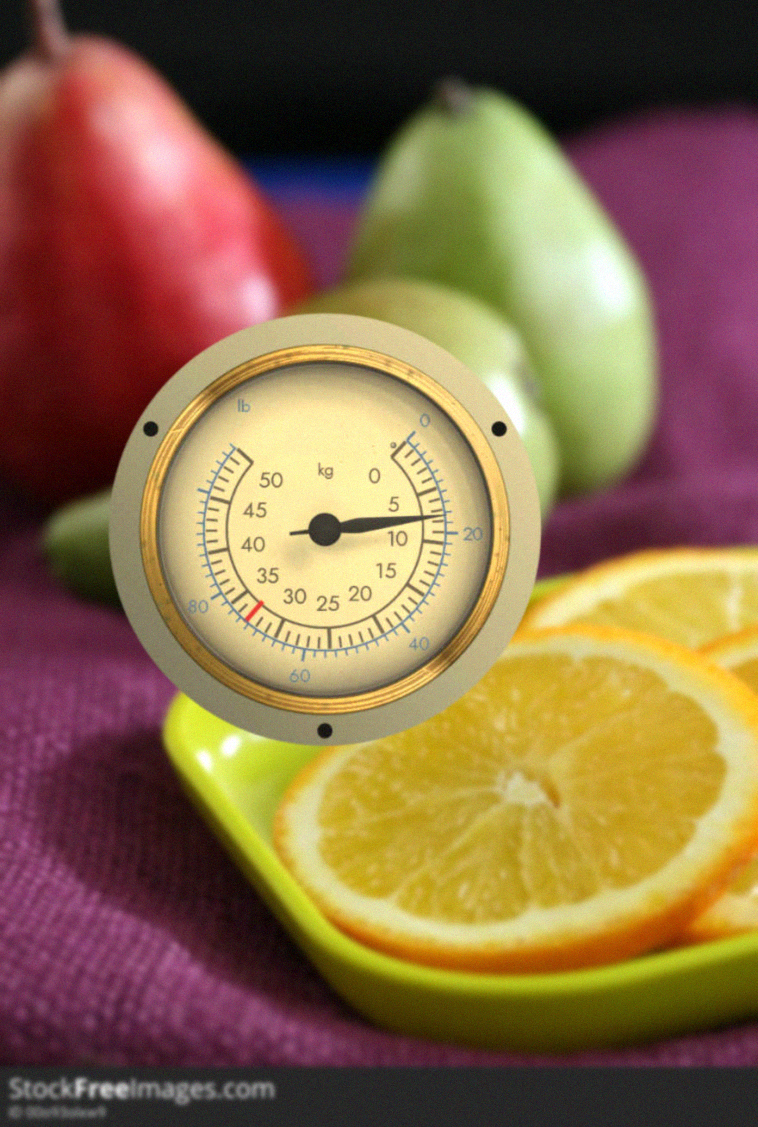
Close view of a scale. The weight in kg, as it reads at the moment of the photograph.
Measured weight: 7.5 kg
